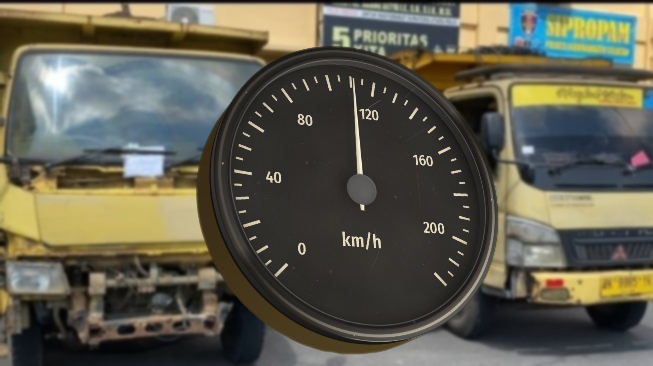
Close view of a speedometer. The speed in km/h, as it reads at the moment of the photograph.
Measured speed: 110 km/h
